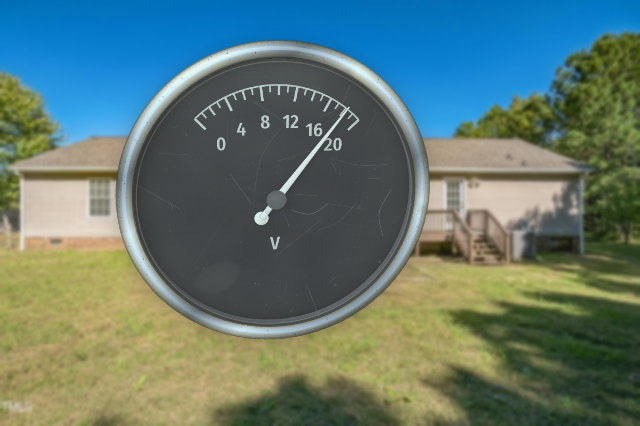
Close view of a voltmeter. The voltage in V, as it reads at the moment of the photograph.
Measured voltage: 18 V
